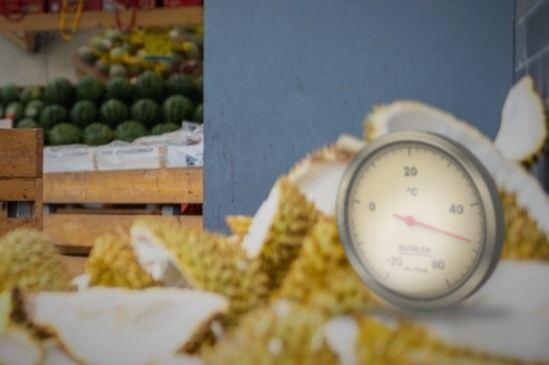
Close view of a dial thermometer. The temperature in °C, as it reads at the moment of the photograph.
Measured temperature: 48 °C
